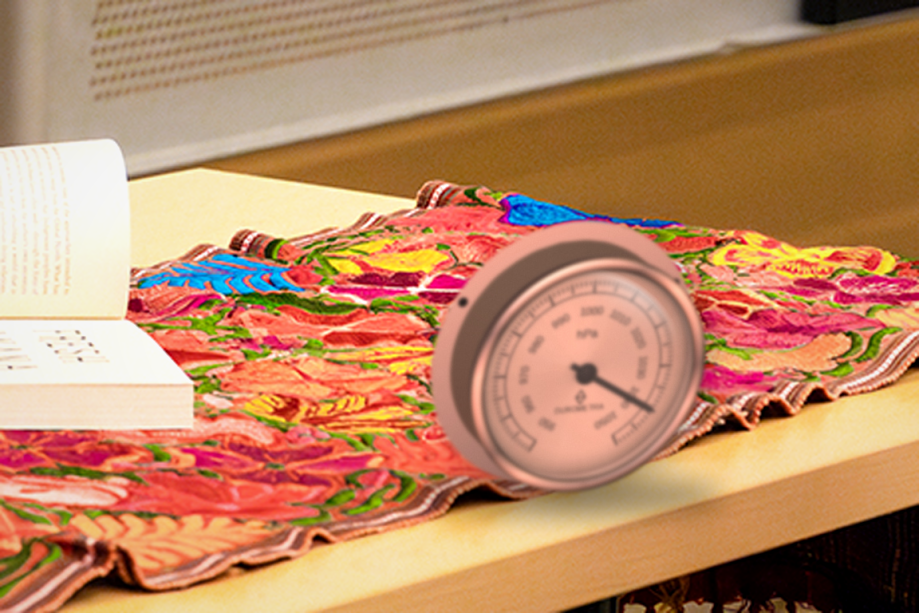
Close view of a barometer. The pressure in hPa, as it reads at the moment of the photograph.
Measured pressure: 1040 hPa
